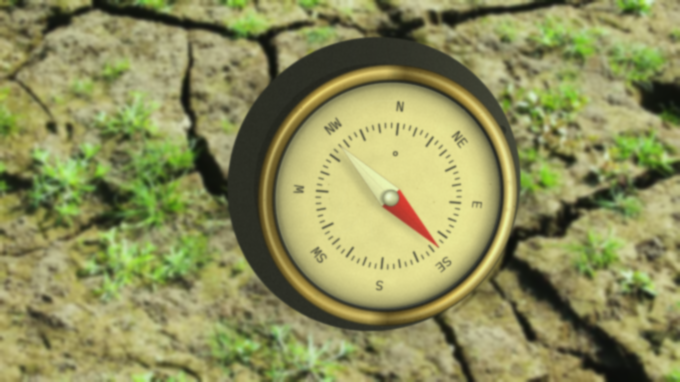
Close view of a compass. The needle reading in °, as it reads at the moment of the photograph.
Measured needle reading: 130 °
